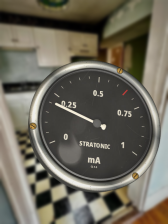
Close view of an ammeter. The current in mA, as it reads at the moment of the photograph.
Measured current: 0.2 mA
